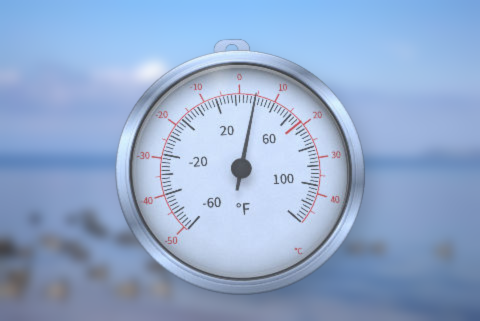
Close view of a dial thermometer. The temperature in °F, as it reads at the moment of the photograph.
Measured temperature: 40 °F
